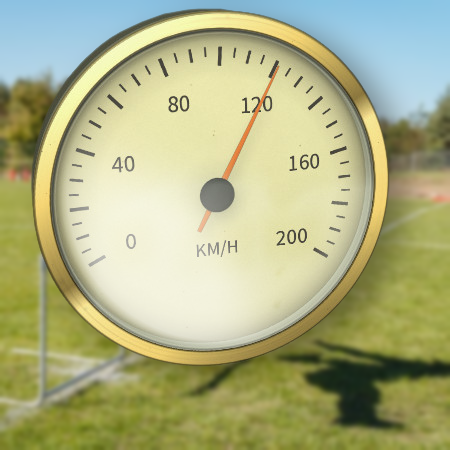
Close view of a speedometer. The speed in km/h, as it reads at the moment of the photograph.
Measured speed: 120 km/h
